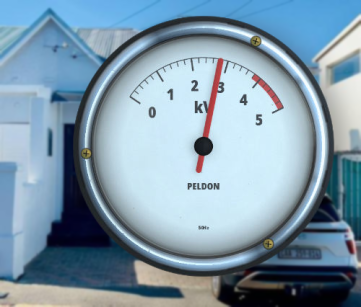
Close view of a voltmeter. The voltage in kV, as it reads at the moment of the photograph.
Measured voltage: 2.8 kV
